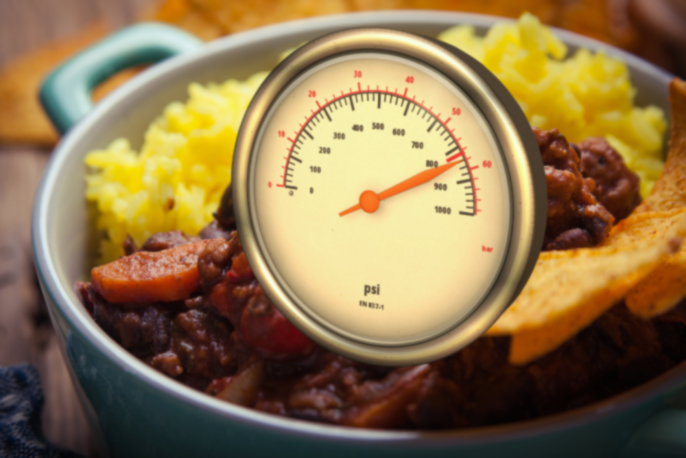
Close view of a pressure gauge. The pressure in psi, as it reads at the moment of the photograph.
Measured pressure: 840 psi
